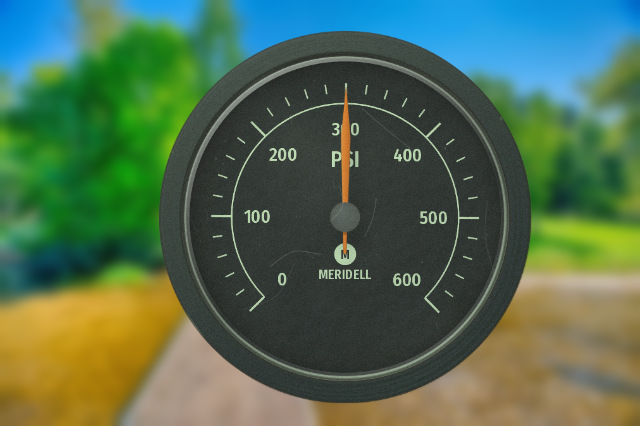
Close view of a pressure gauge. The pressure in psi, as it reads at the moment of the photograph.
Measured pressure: 300 psi
